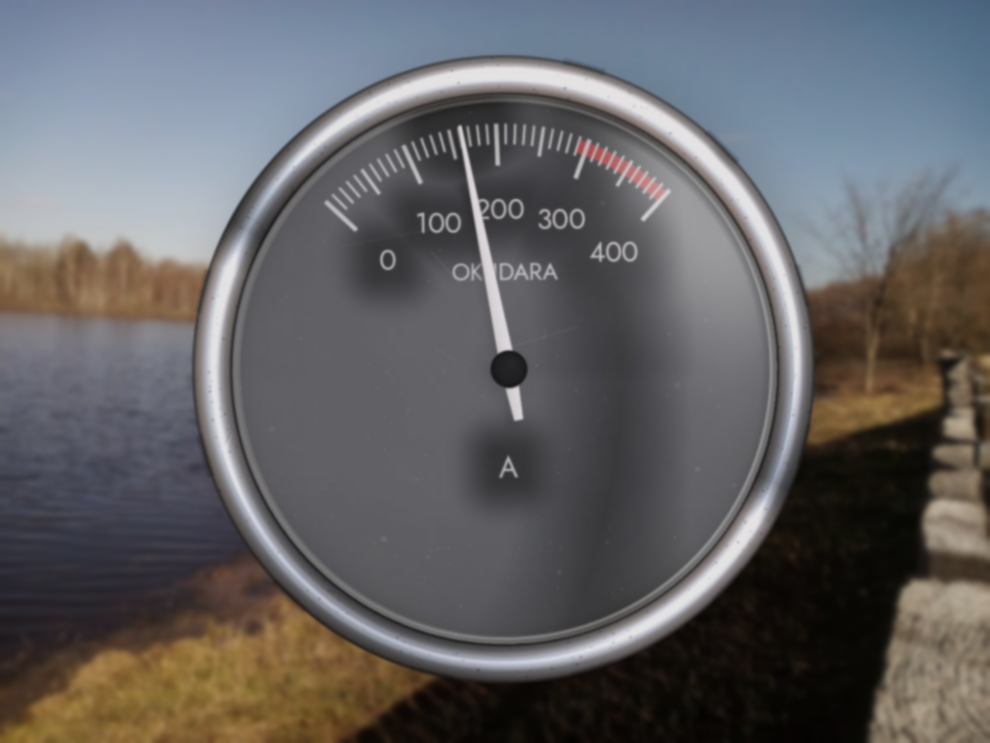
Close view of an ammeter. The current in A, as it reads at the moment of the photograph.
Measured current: 160 A
